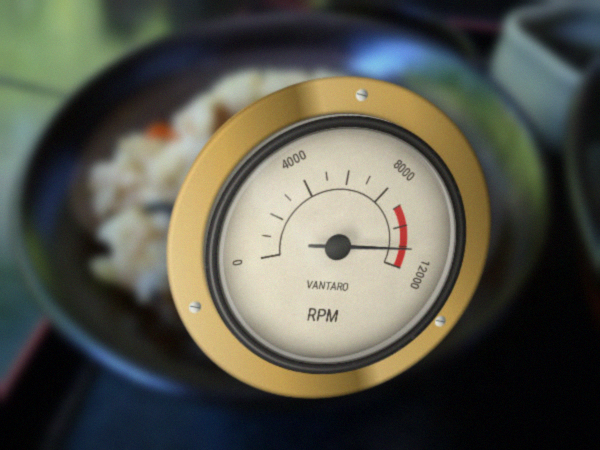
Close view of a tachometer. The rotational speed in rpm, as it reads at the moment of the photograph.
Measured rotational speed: 11000 rpm
